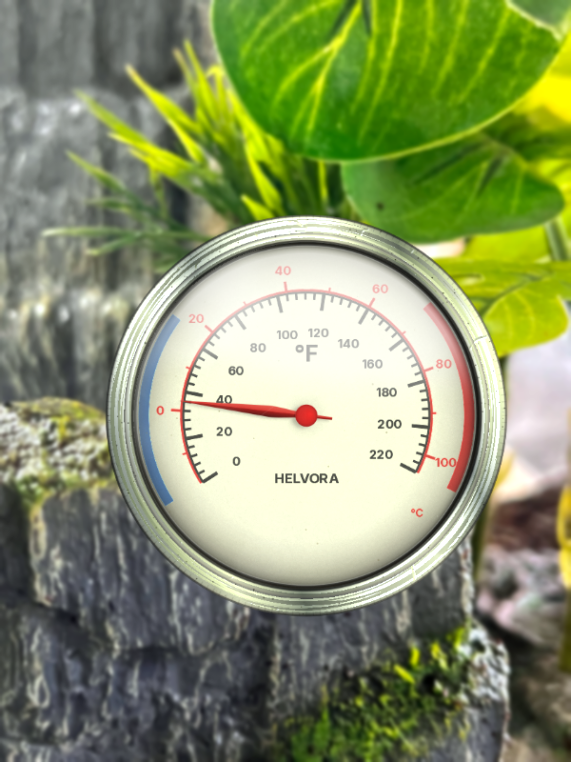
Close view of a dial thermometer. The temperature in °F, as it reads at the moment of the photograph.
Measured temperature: 36 °F
